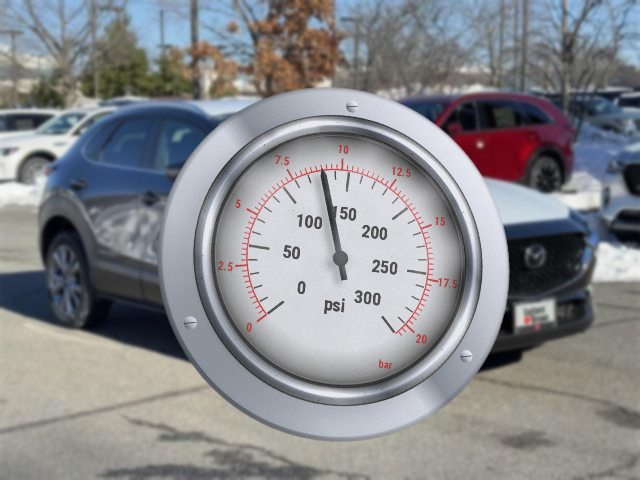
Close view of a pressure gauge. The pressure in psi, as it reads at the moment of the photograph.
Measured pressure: 130 psi
